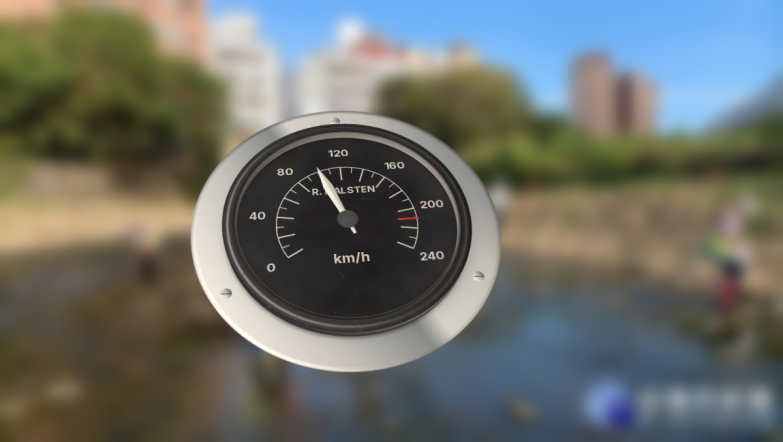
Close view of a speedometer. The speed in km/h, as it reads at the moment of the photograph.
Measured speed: 100 km/h
